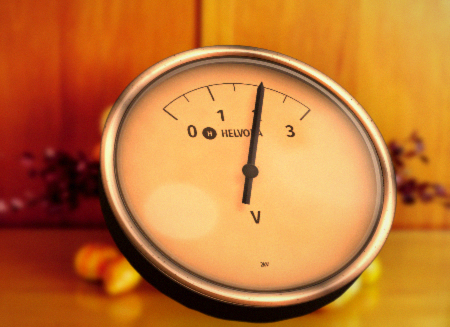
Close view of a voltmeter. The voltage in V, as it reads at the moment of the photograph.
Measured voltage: 2 V
